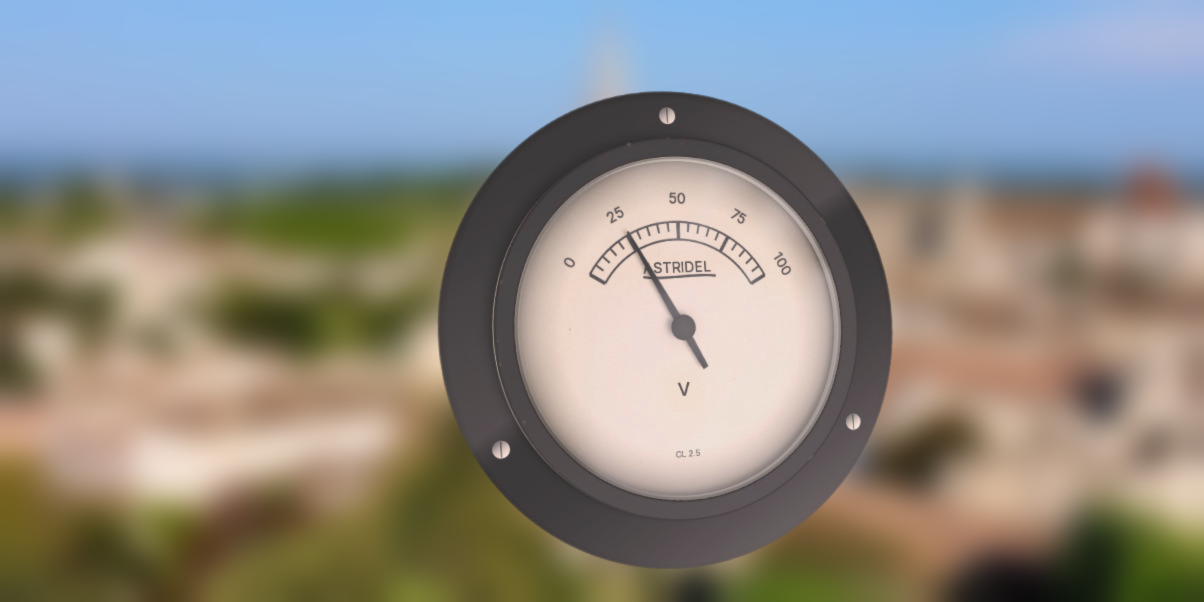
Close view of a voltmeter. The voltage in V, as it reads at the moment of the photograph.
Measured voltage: 25 V
